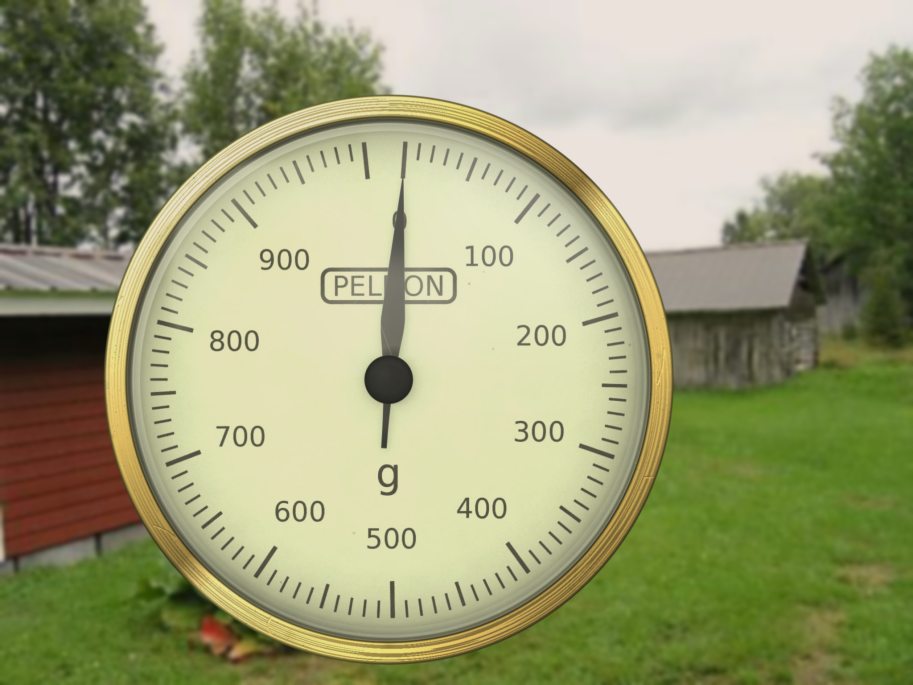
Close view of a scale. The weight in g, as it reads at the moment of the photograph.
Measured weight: 0 g
